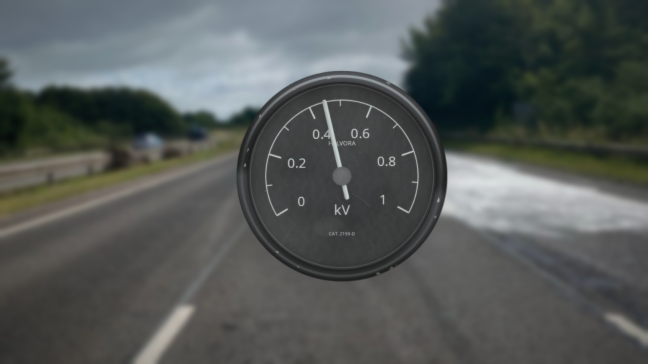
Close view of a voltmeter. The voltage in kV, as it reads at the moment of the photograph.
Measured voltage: 0.45 kV
